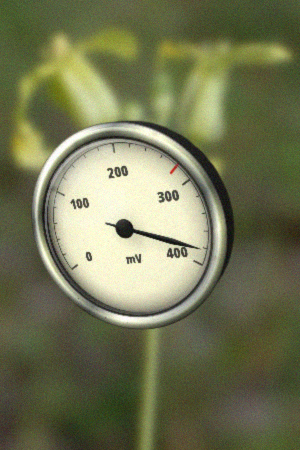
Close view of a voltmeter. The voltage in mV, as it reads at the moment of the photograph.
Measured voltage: 380 mV
